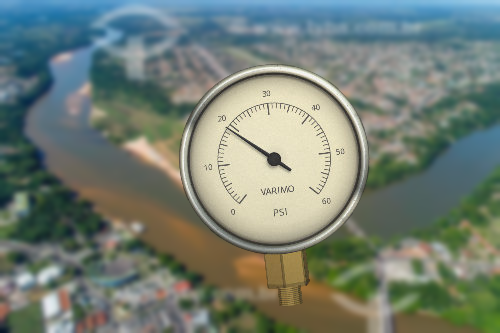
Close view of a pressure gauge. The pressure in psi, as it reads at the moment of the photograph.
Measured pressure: 19 psi
